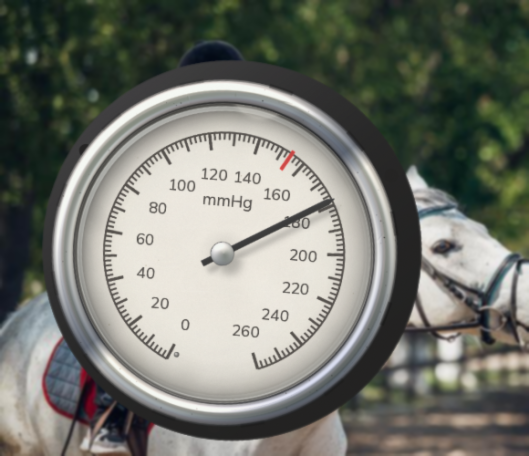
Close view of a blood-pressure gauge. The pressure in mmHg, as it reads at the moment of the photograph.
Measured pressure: 178 mmHg
